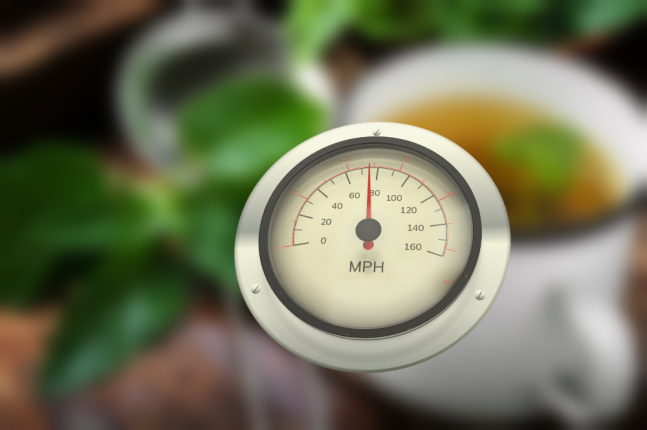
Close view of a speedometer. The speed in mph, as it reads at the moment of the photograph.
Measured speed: 75 mph
